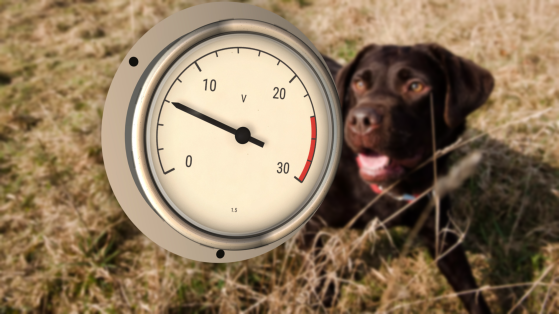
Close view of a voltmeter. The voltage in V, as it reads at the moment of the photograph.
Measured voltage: 6 V
